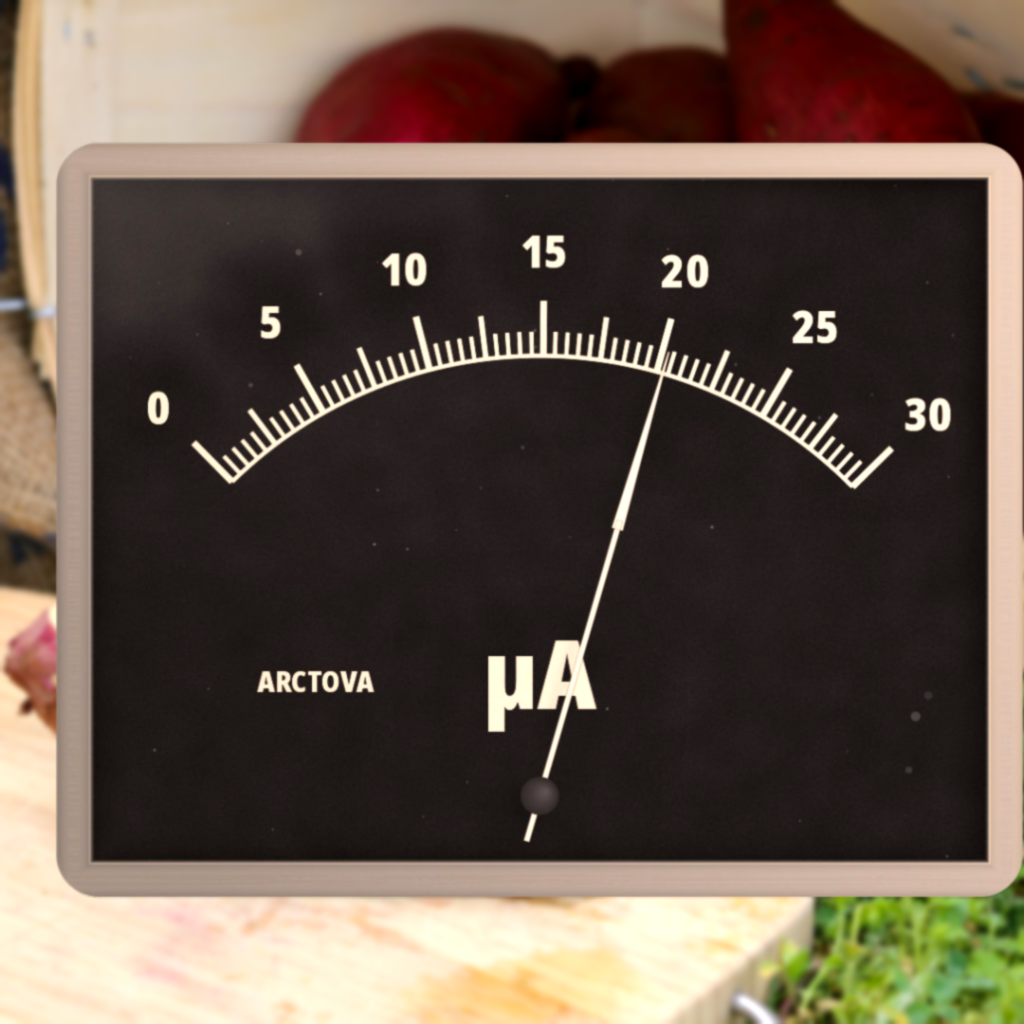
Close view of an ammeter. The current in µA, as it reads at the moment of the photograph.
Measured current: 20.25 µA
